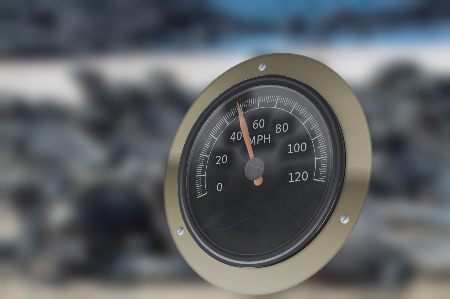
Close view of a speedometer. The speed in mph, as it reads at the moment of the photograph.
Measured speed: 50 mph
